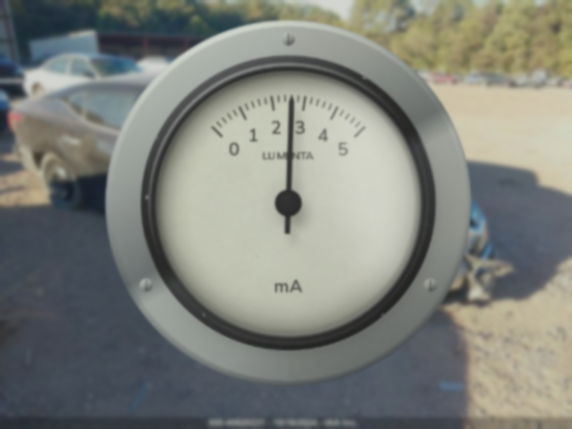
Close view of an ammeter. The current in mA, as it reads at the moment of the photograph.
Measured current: 2.6 mA
